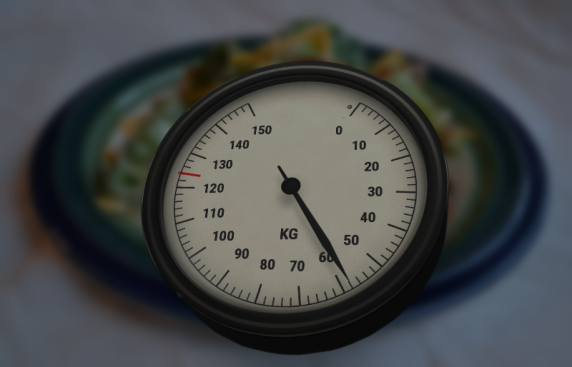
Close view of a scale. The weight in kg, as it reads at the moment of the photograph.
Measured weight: 58 kg
